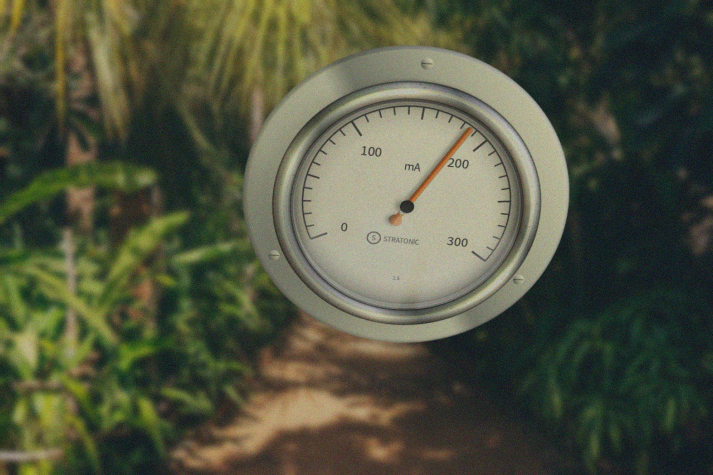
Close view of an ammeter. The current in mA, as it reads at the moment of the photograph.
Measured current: 185 mA
